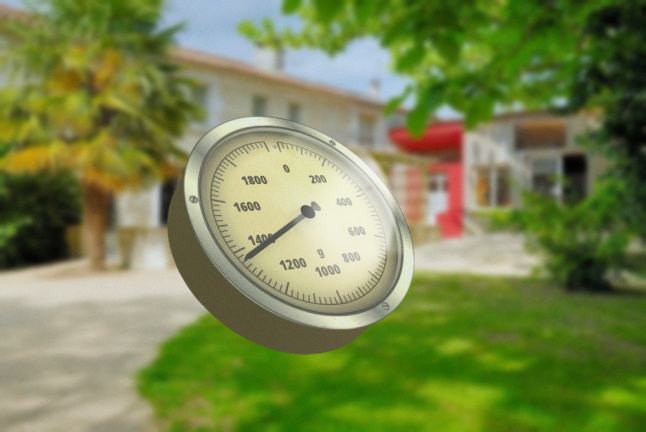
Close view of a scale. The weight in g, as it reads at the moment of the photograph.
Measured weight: 1360 g
